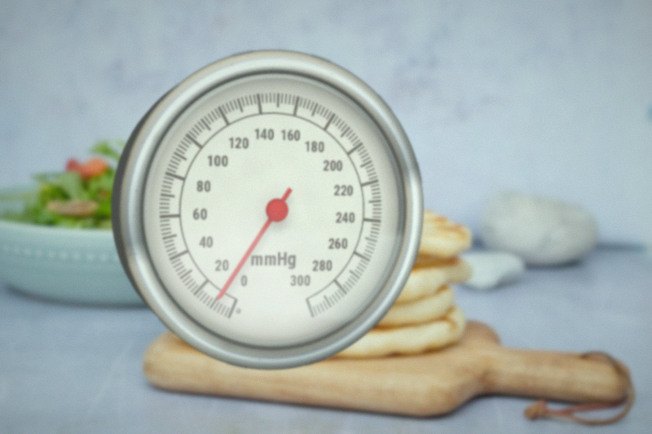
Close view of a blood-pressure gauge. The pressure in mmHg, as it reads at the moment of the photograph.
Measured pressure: 10 mmHg
